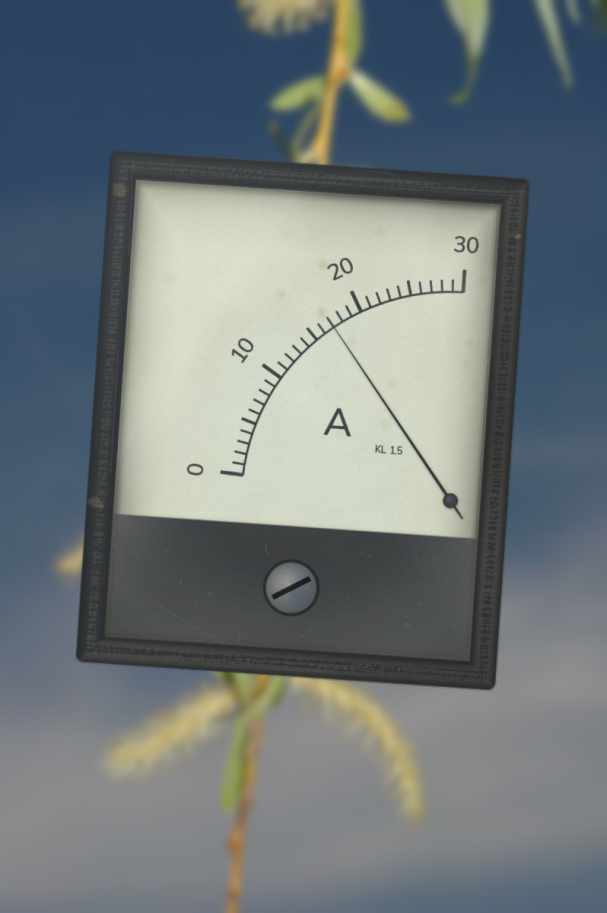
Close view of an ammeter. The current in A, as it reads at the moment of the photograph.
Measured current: 17 A
